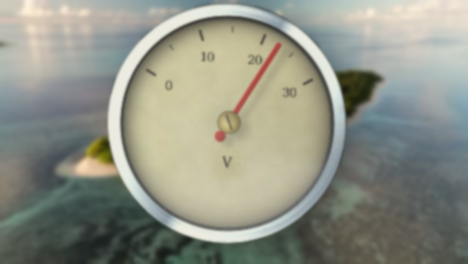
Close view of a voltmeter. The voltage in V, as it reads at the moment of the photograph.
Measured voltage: 22.5 V
